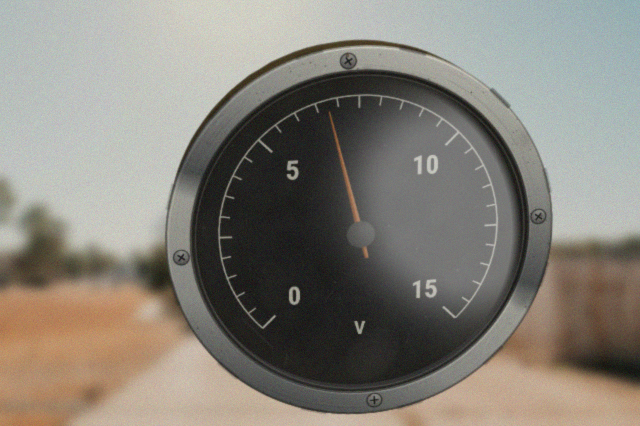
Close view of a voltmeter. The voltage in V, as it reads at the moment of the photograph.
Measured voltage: 6.75 V
